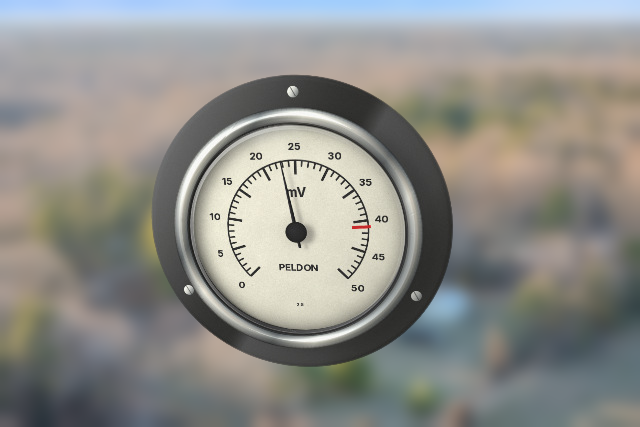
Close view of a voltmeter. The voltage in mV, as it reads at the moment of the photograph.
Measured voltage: 23 mV
